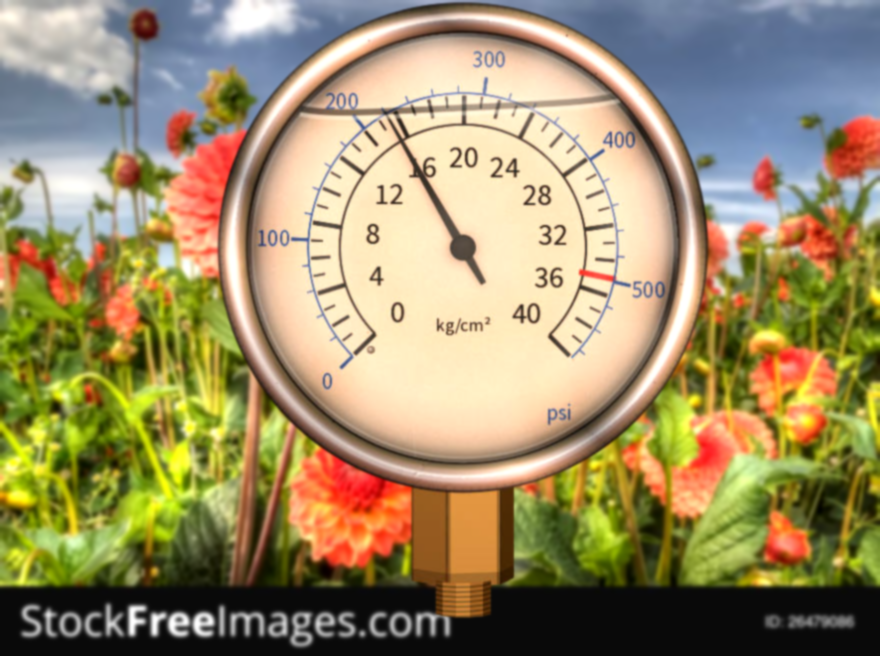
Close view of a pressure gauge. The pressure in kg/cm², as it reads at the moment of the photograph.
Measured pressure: 15.5 kg/cm²
